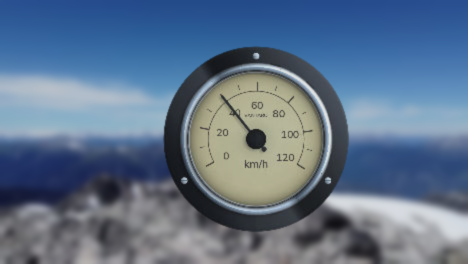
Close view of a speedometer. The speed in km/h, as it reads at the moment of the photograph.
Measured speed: 40 km/h
